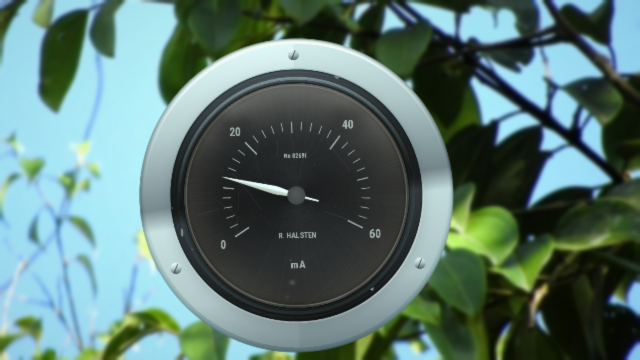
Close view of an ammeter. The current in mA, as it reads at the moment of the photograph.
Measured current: 12 mA
